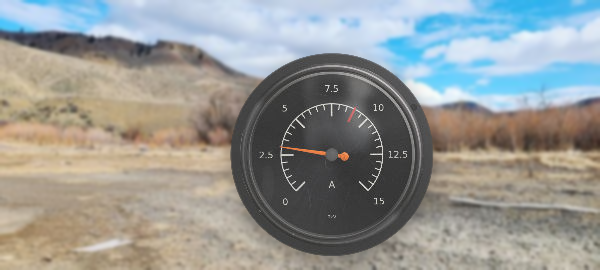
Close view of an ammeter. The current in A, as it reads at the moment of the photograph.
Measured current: 3 A
